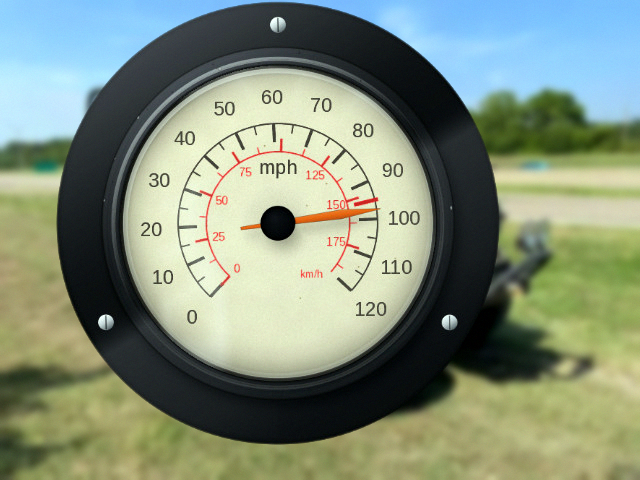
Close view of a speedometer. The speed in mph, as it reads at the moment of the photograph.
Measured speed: 97.5 mph
